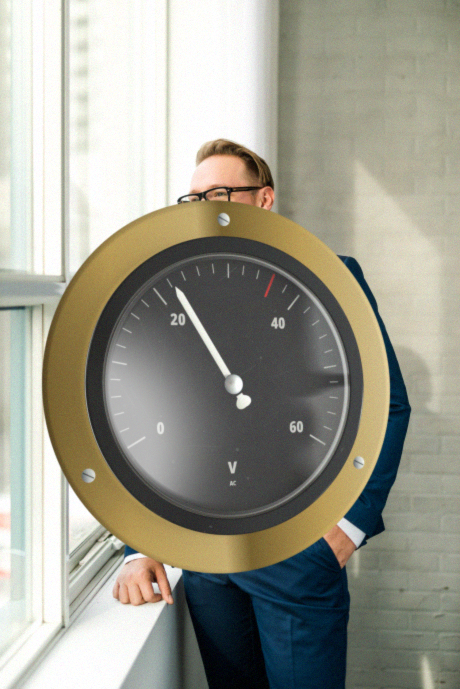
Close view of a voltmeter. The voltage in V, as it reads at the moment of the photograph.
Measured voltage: 22 V
